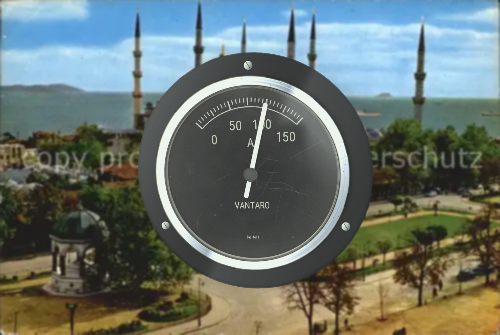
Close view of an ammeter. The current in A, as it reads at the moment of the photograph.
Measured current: 100 A
